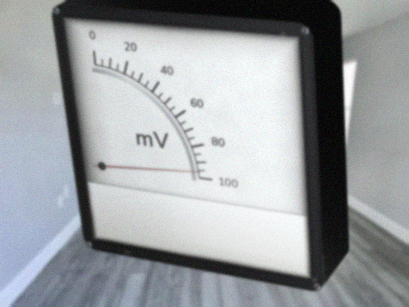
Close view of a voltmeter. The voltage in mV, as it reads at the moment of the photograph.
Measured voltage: 95 mV
